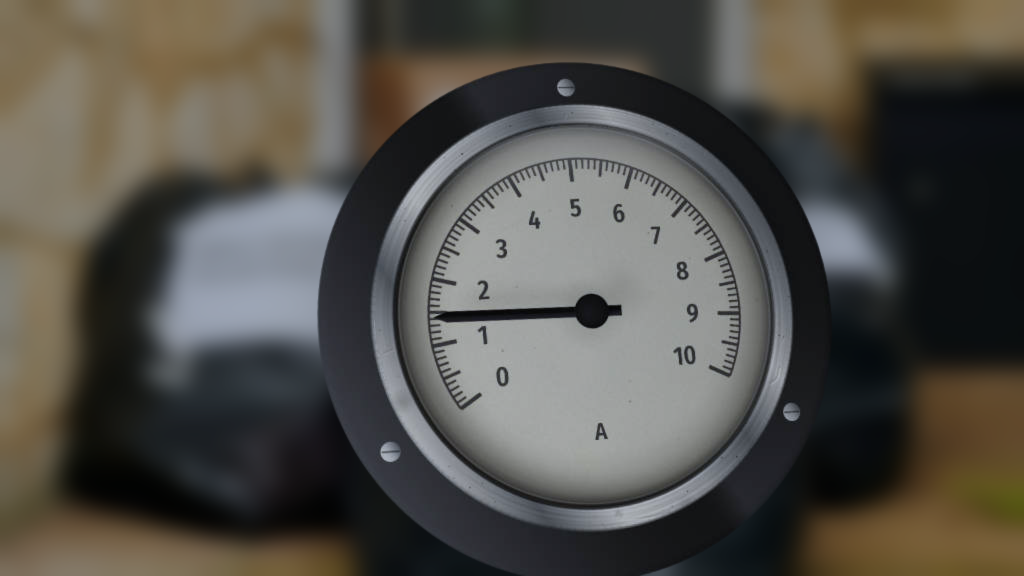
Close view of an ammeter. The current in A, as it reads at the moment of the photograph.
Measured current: 1.4 A
